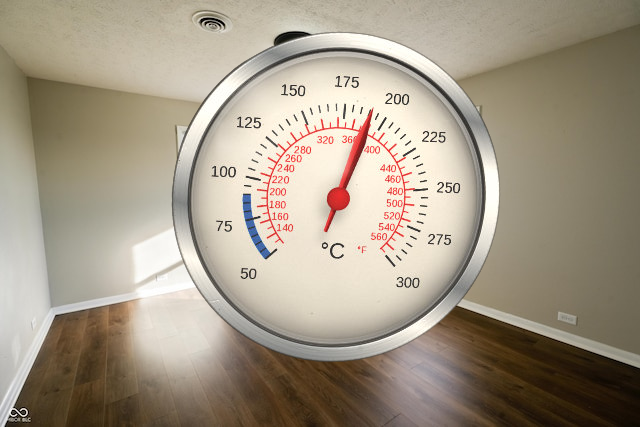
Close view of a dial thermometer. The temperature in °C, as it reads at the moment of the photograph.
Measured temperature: 190 °C
